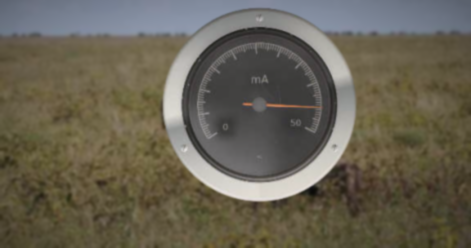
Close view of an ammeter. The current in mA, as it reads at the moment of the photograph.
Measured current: 45 mA
